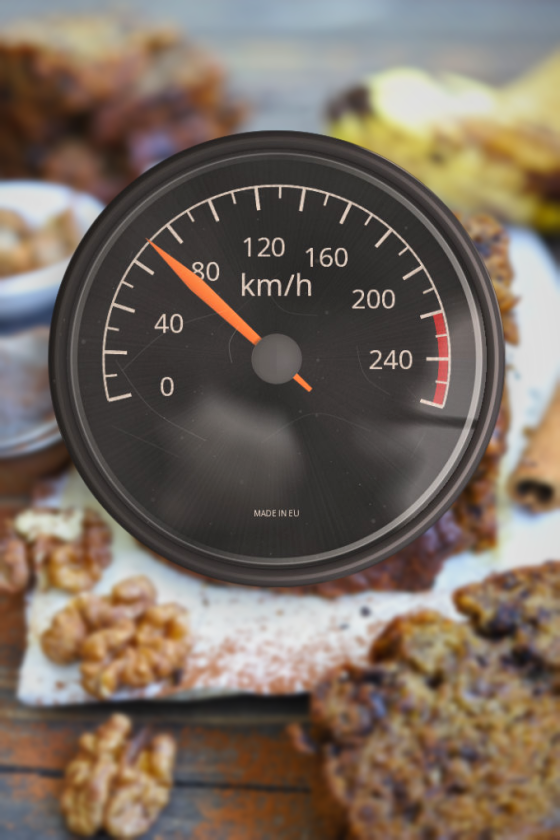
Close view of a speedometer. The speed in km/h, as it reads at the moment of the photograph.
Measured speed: 70 km/h
